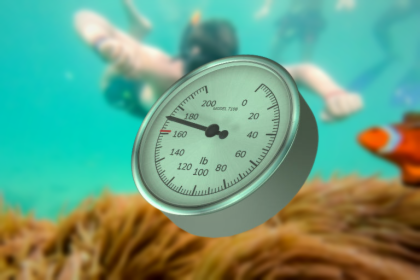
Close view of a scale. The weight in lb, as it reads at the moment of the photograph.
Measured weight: 170 lb
